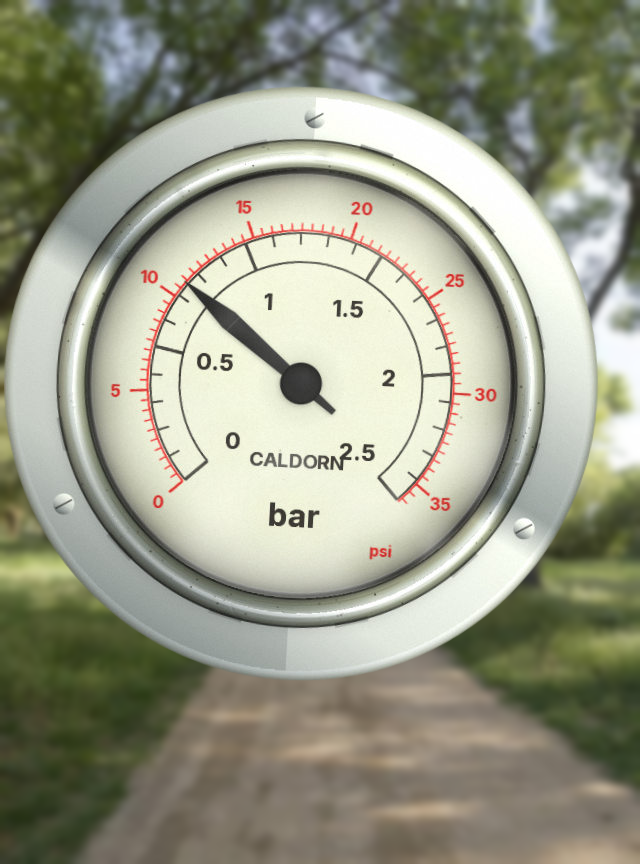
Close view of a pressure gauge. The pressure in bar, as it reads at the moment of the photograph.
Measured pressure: 0.75 bar
